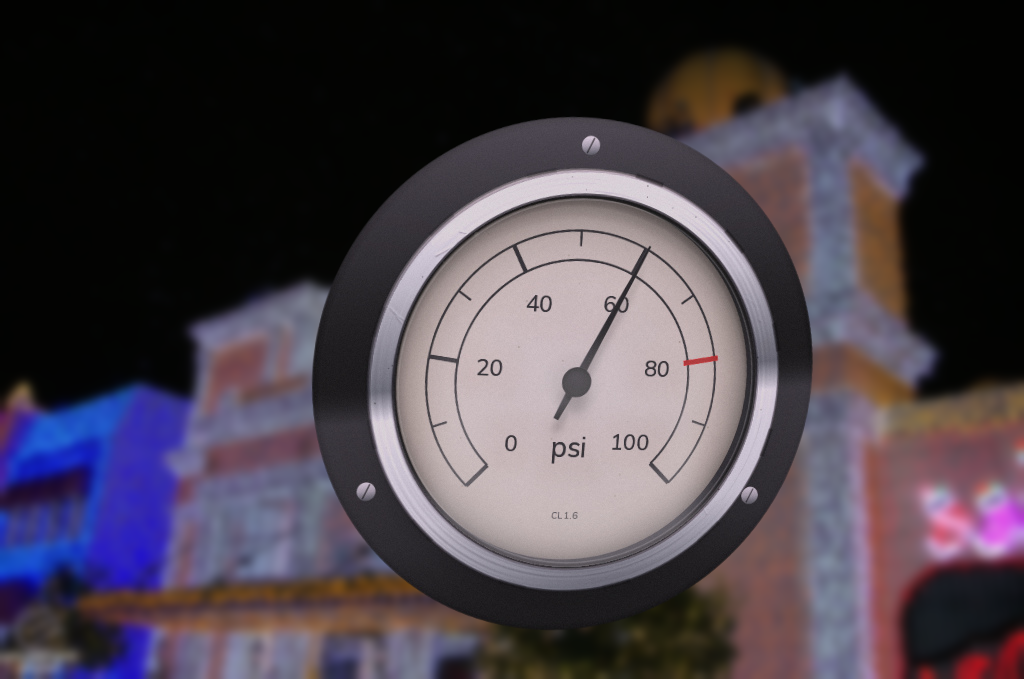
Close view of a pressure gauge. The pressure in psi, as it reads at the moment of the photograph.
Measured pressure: 60 psi
